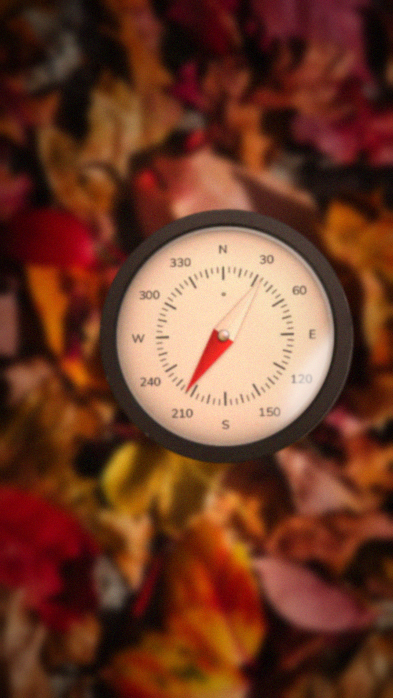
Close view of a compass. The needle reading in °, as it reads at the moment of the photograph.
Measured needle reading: 215 °
